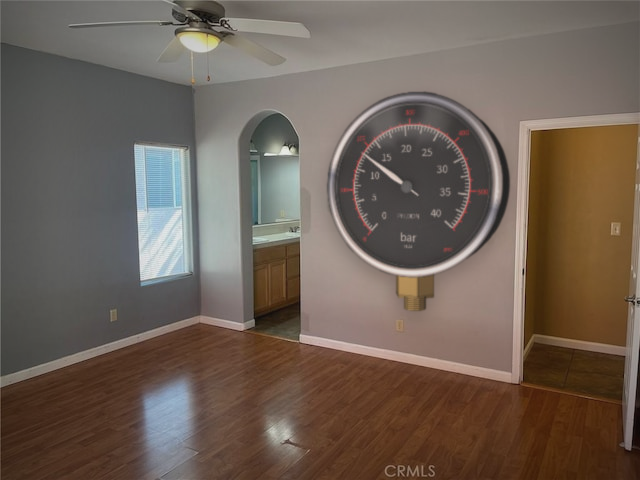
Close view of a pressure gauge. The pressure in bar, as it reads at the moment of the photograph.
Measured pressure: 12.5 bar
